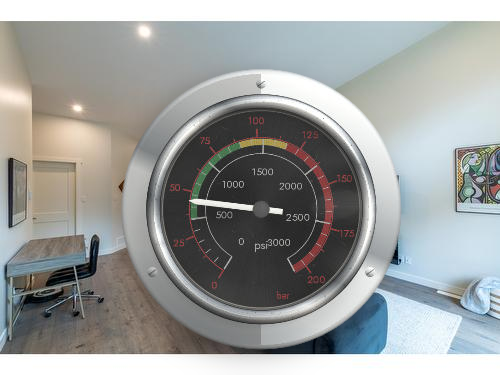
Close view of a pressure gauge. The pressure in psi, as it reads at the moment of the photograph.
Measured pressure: 650 psi
